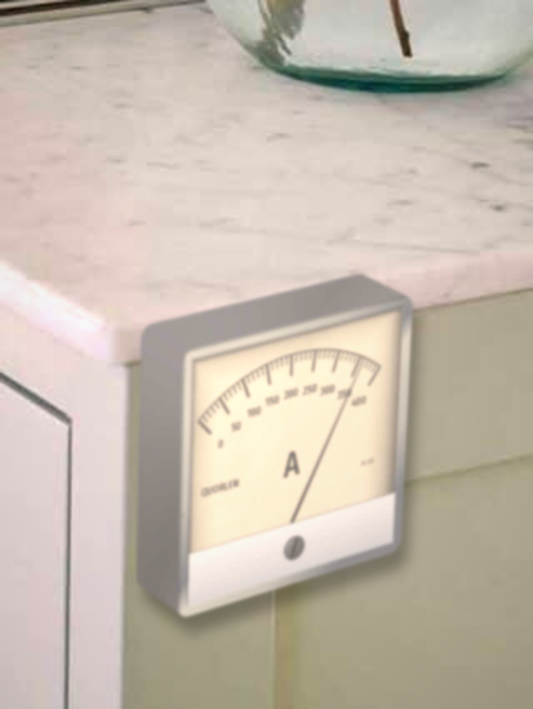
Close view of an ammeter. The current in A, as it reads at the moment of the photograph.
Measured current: 350 A
